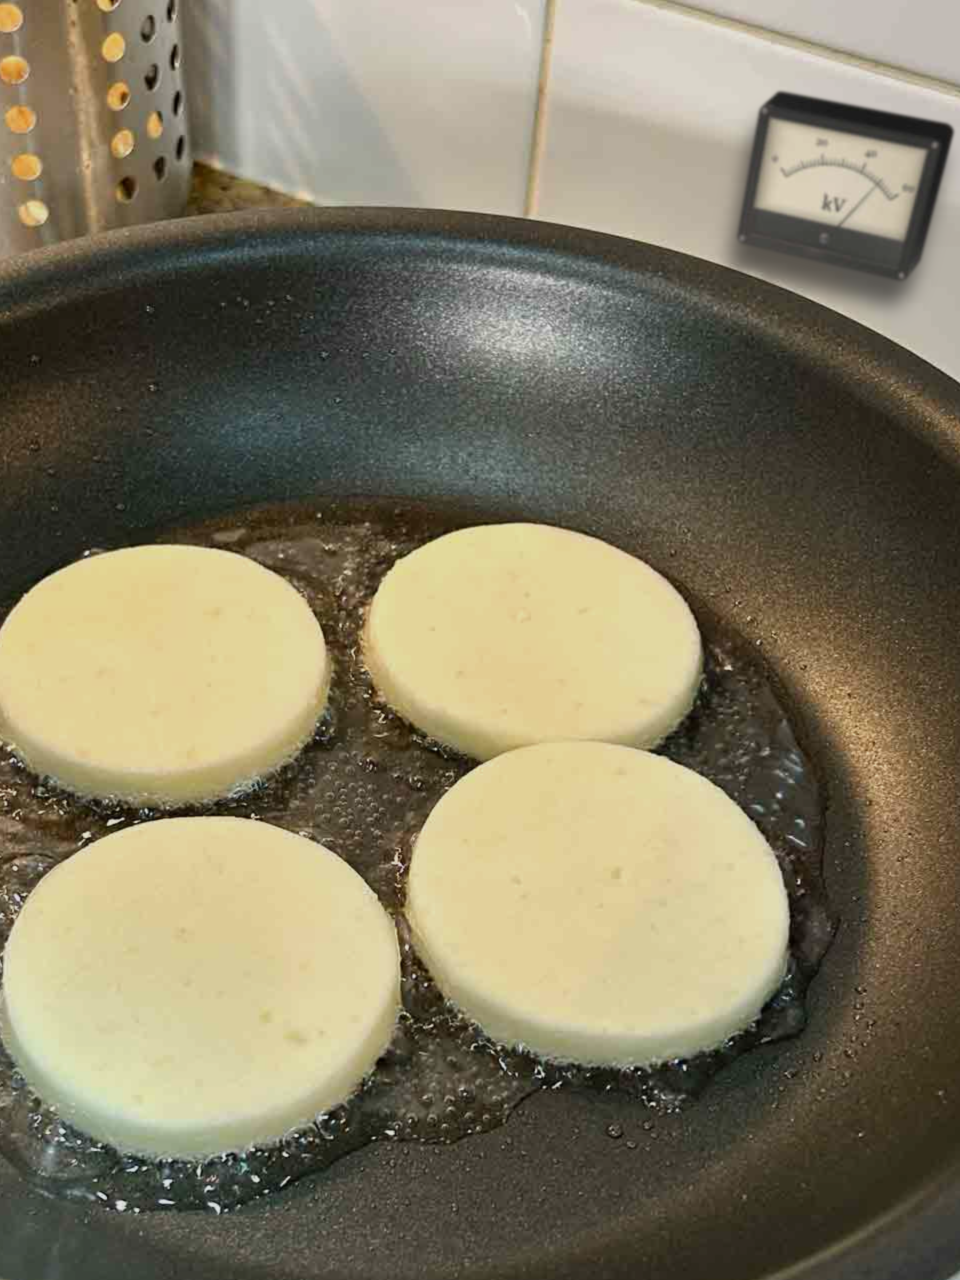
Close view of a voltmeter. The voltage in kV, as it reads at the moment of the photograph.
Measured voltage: 50 kV
